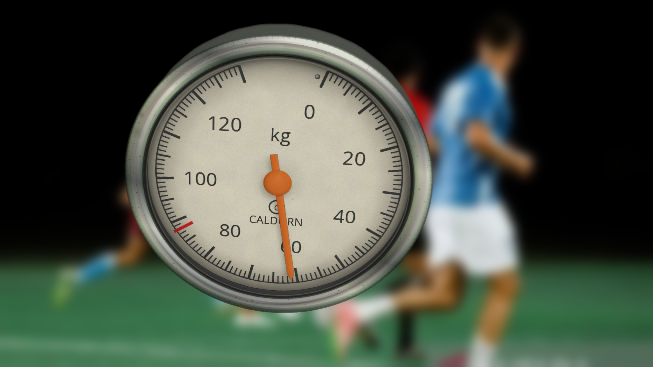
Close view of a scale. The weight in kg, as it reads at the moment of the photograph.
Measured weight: 61 kg
